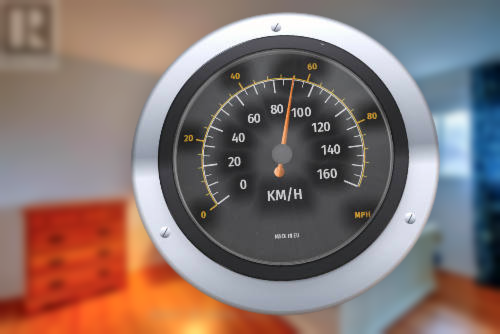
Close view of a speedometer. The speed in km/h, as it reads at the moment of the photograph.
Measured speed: 90 km/h
